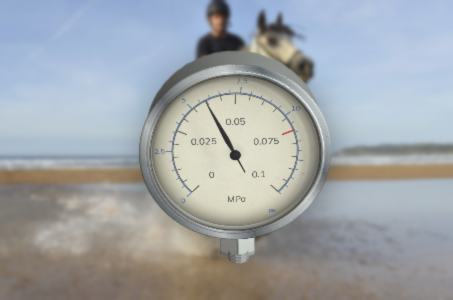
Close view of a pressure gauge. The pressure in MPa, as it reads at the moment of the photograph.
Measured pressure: 0.04 MPa
